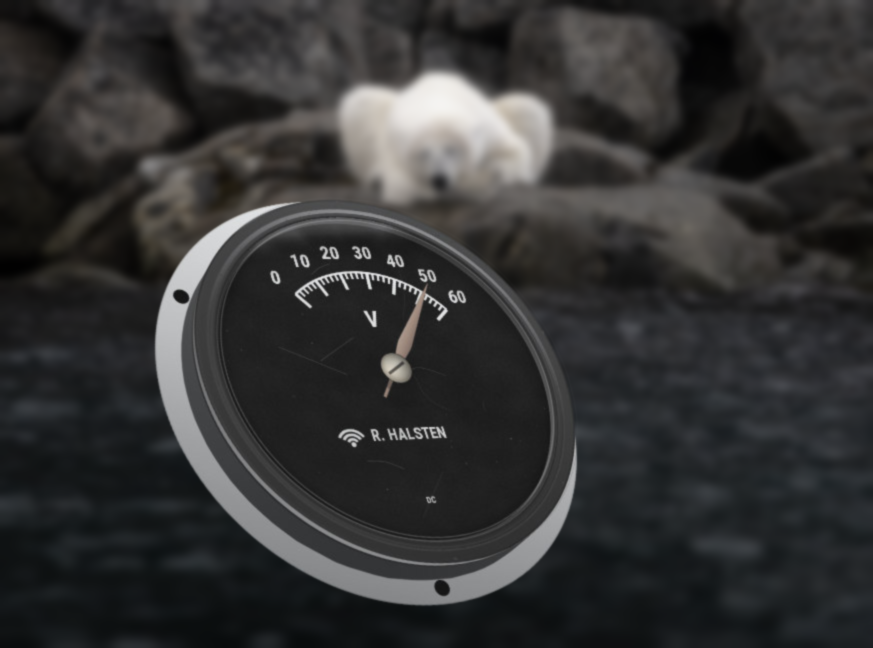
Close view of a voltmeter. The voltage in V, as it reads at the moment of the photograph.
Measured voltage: 50 V
